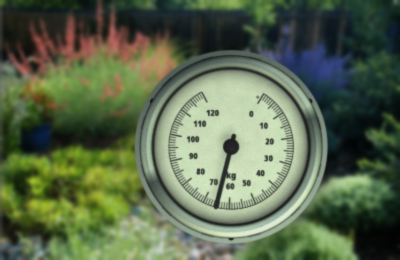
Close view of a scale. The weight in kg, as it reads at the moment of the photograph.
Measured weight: 65 kg
